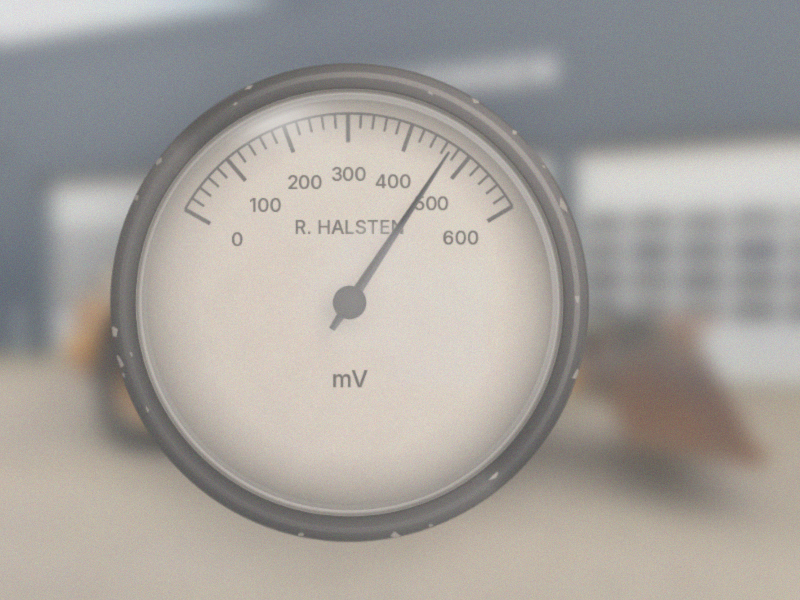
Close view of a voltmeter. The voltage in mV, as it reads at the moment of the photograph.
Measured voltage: 470 mV
